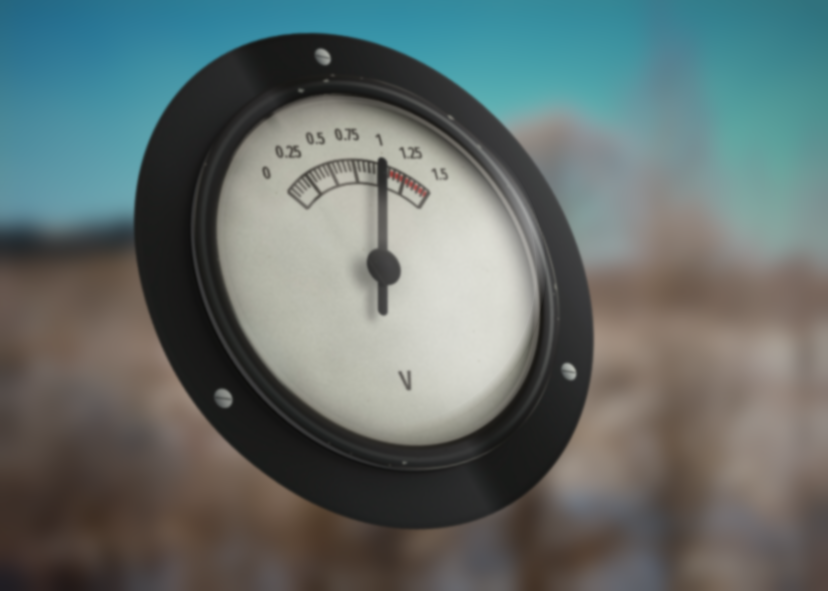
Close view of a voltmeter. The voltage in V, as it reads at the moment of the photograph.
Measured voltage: 1 V
